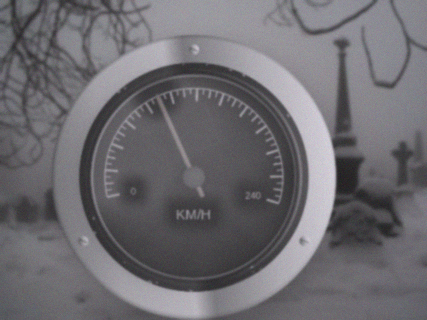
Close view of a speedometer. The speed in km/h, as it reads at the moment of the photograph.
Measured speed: 90 km/h
